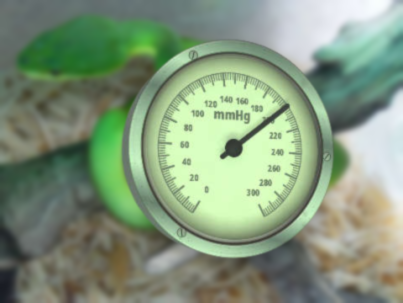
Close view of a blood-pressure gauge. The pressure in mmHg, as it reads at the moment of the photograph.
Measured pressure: 200 mmHg
